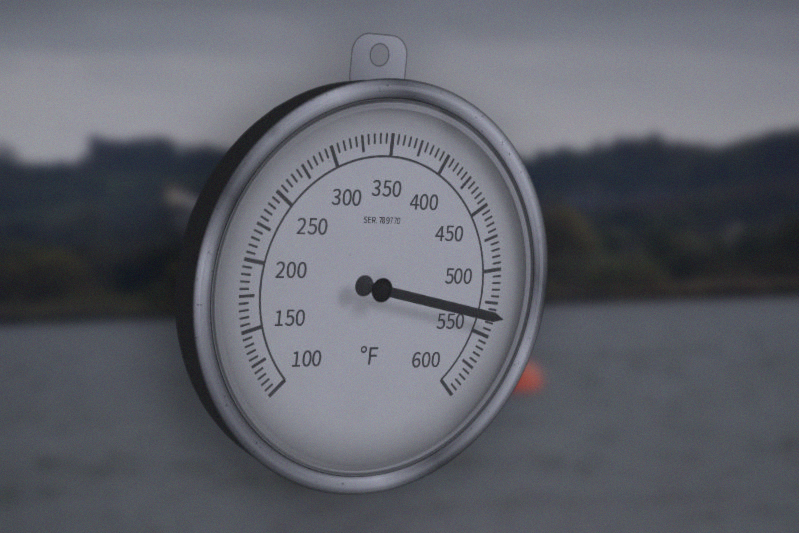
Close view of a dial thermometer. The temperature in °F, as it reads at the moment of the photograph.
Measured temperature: 535 °F
